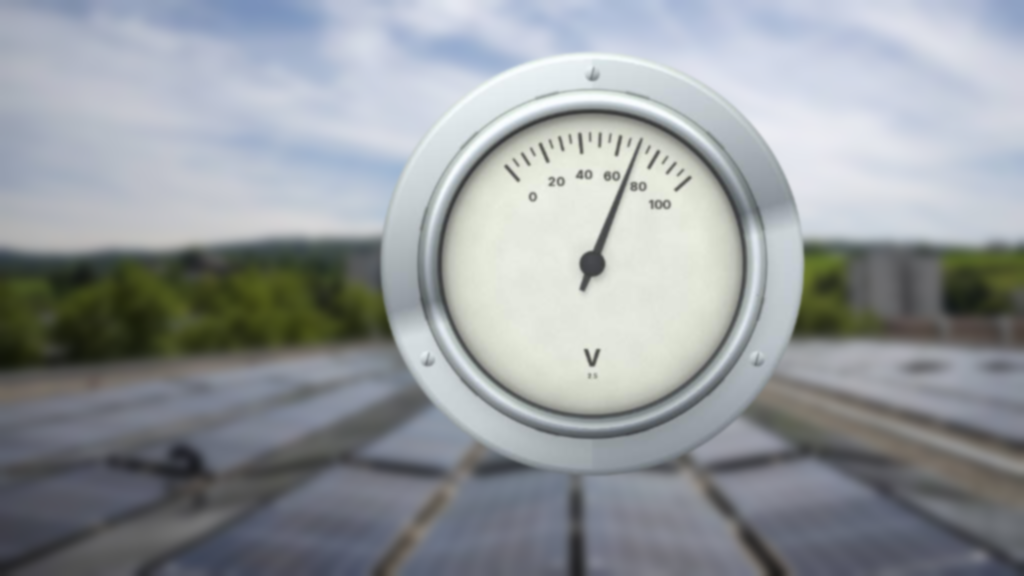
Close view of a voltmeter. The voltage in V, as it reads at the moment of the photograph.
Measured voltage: 70 V
